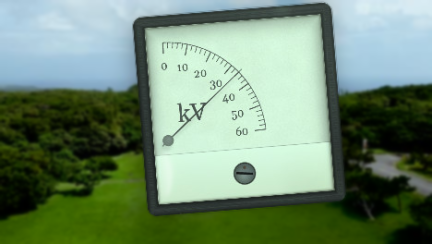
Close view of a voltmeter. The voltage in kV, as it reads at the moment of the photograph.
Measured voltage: 34 kV
